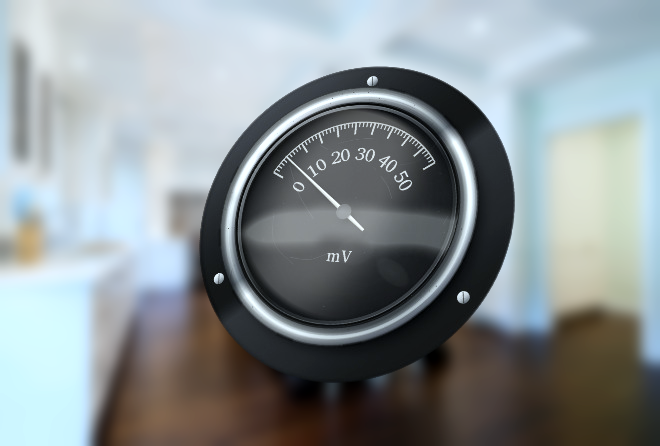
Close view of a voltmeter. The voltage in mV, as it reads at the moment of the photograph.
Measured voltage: 5 mV
